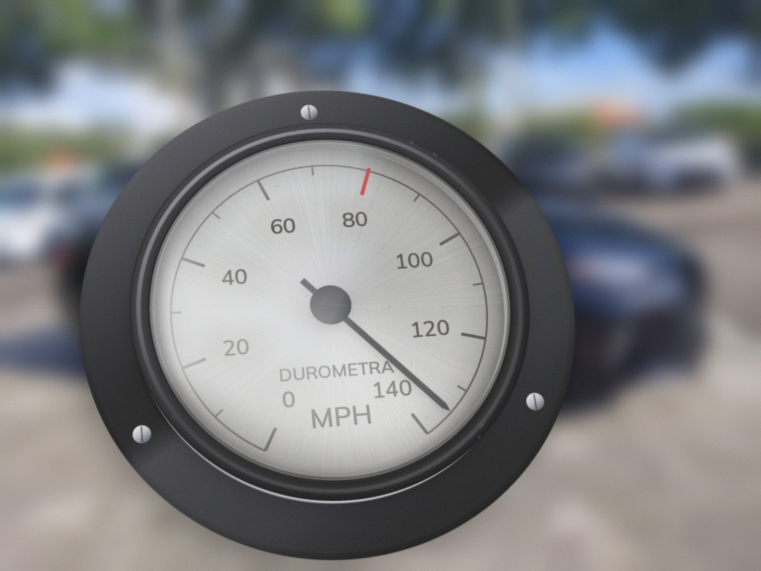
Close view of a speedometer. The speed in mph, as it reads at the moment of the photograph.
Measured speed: 135 mph
